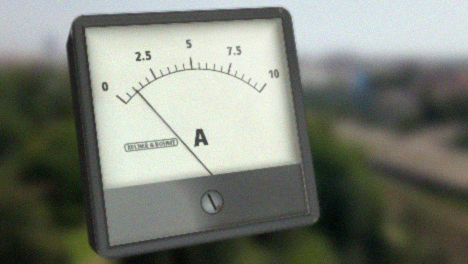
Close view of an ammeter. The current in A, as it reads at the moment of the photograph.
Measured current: 1 A
